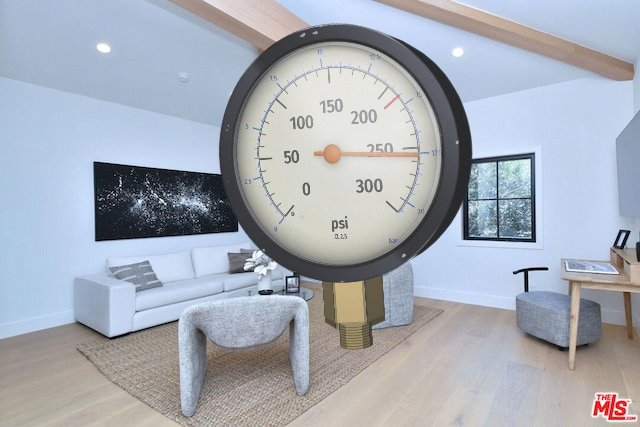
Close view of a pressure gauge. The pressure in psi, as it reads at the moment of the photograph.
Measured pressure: 255 psi
